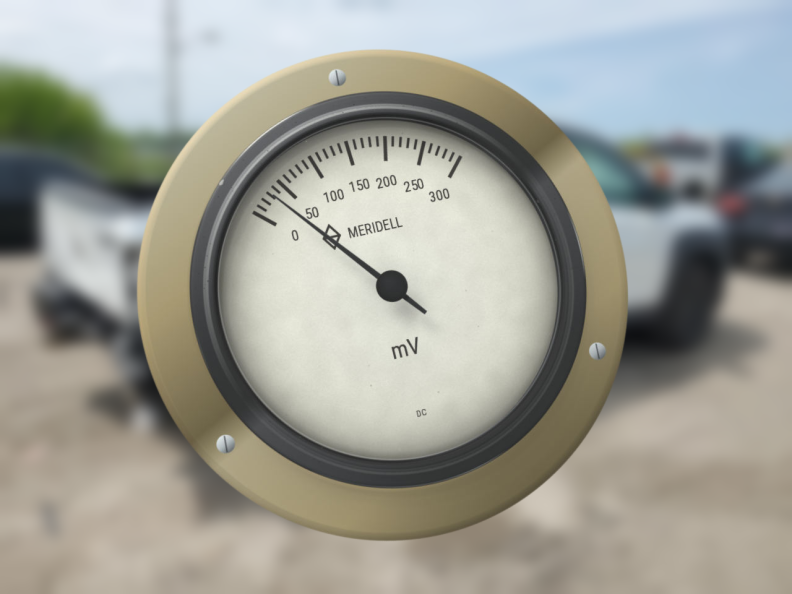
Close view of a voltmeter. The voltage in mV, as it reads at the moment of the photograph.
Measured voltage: 30 mV
